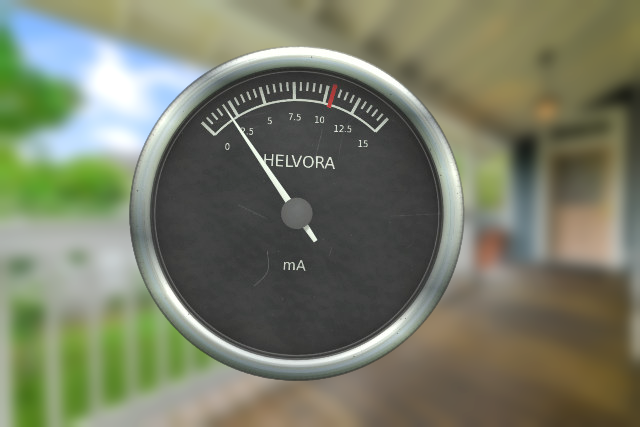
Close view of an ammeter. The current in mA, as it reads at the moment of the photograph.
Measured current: 2 mA
